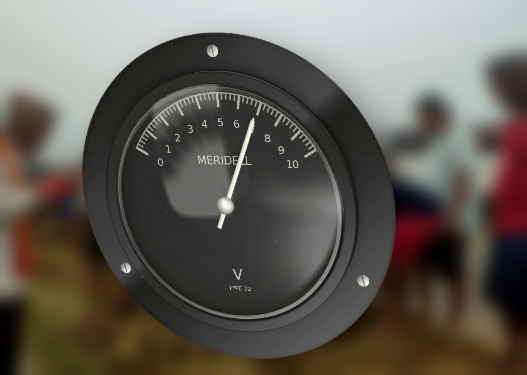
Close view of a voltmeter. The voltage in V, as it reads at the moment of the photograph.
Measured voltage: 7 V
